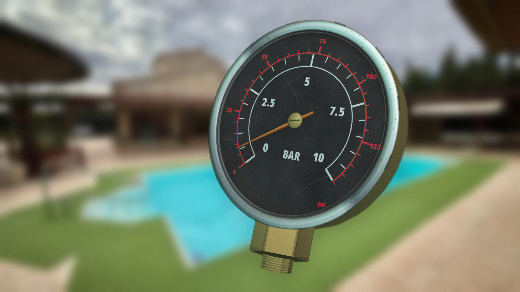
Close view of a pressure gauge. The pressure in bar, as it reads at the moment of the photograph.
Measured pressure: 0.5 bar
